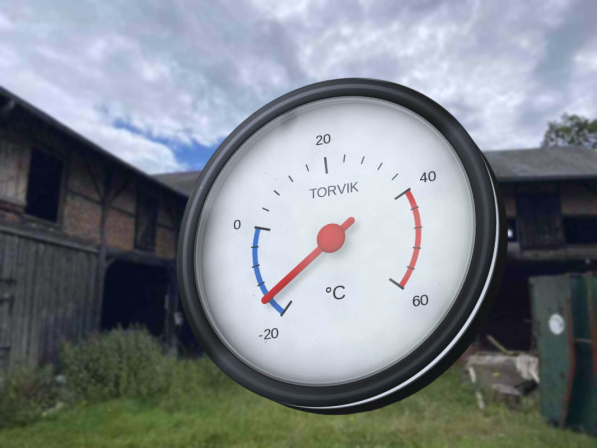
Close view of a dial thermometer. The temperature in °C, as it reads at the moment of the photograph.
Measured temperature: -16 °C
